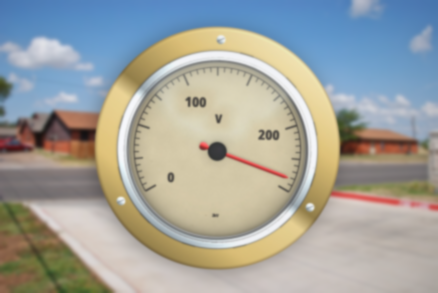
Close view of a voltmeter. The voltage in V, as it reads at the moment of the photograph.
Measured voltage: 240 V
